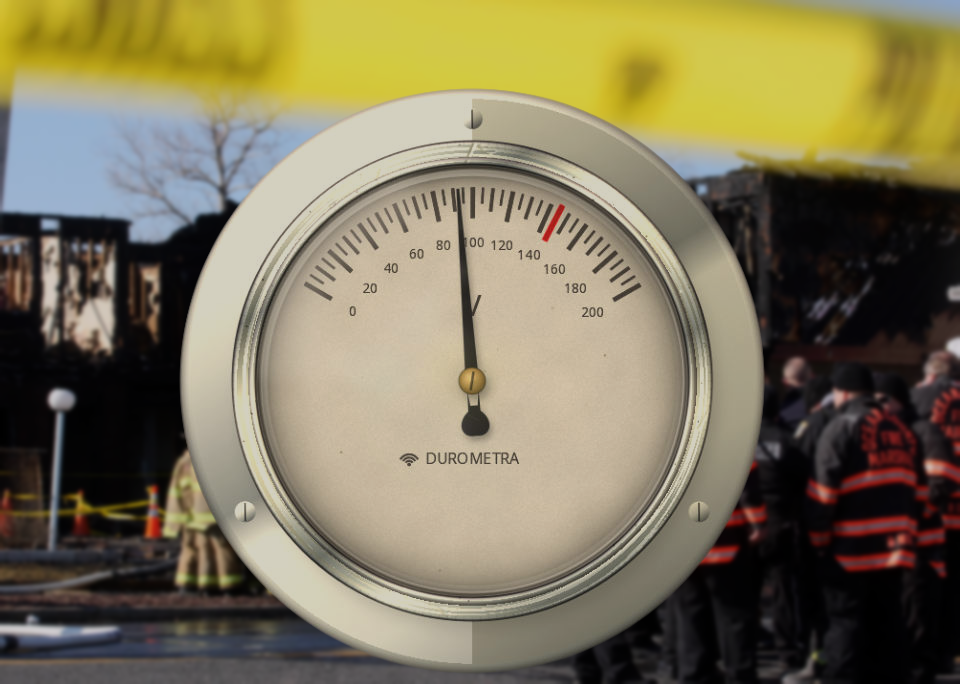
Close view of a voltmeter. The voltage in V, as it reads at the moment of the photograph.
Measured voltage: 92.5 V
